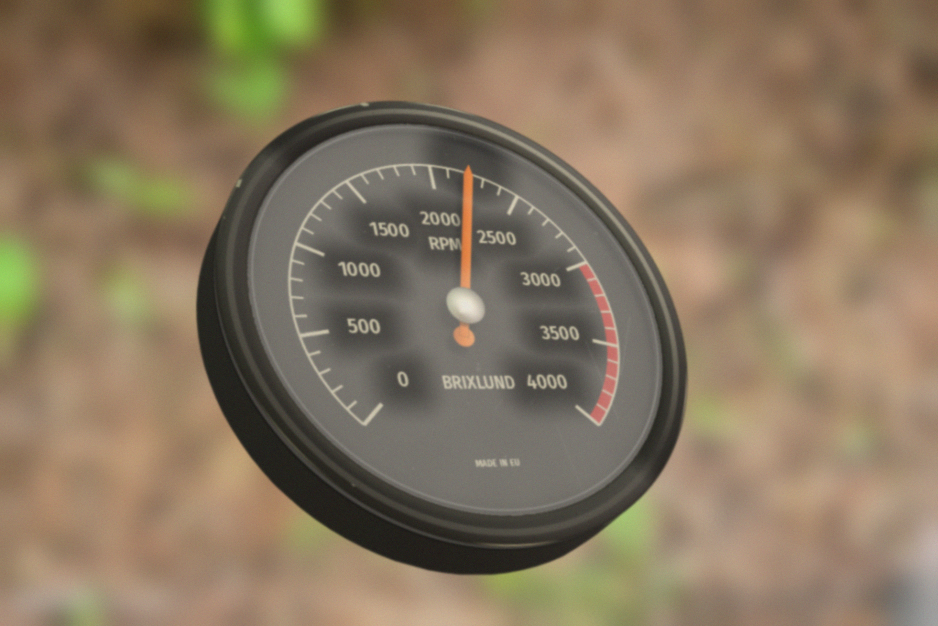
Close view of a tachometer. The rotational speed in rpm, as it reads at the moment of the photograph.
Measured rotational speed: 2200 rpm
